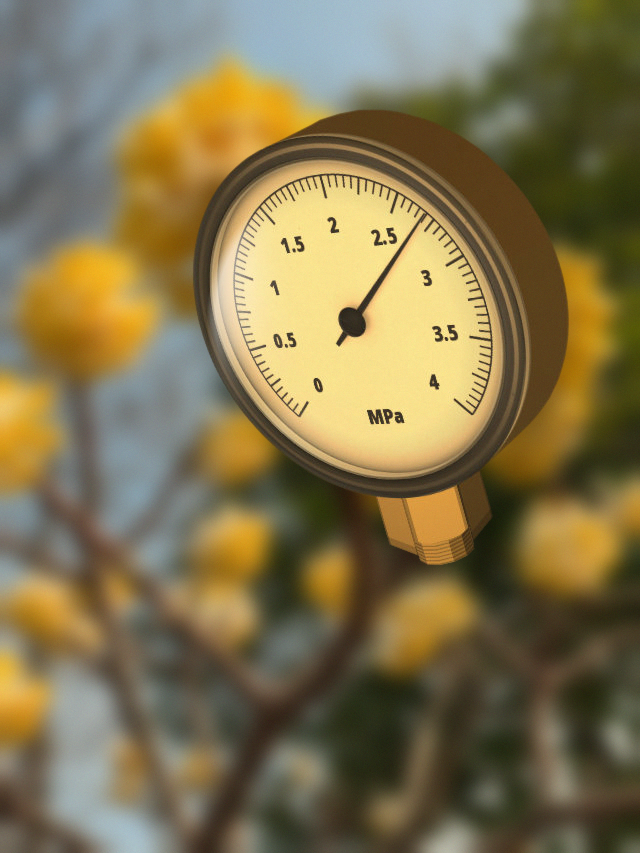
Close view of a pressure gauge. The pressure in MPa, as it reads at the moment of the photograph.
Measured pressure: 2.7 MPa
